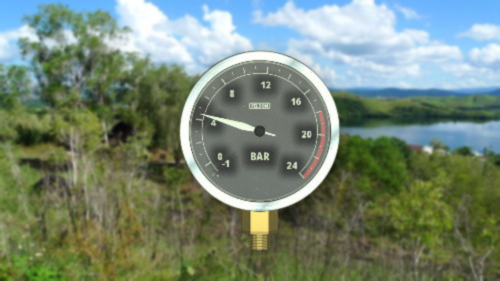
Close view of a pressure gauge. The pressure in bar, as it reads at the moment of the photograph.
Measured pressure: 4.5 bar
